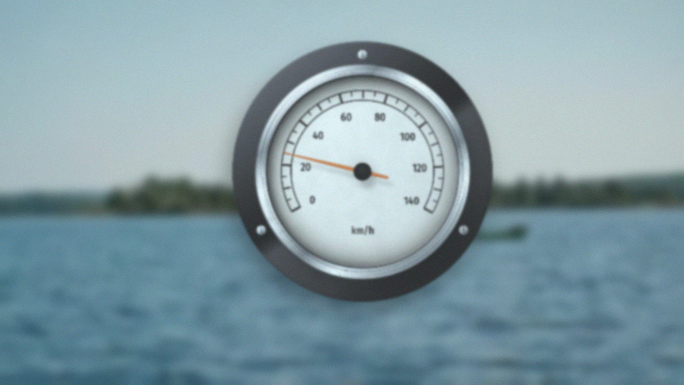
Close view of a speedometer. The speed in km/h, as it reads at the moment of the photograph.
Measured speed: 25 km/h
